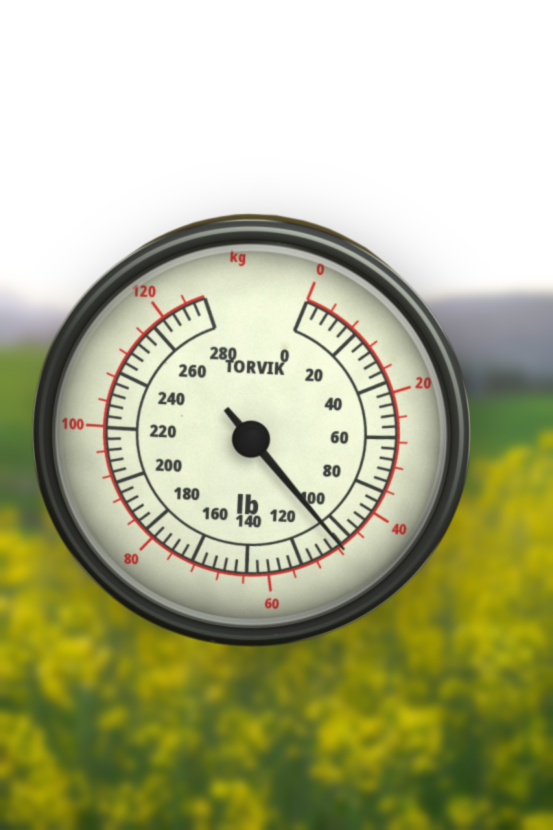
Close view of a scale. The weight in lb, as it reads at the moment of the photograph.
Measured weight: 104 lb
